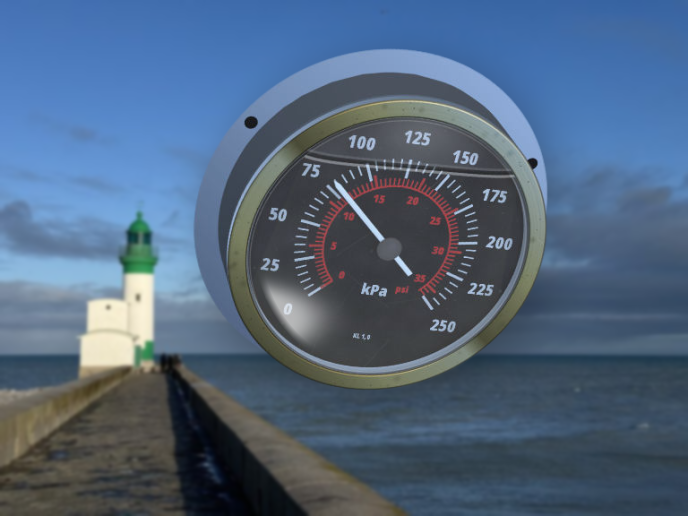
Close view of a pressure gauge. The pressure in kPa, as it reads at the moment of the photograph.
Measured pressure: 80 kPa
